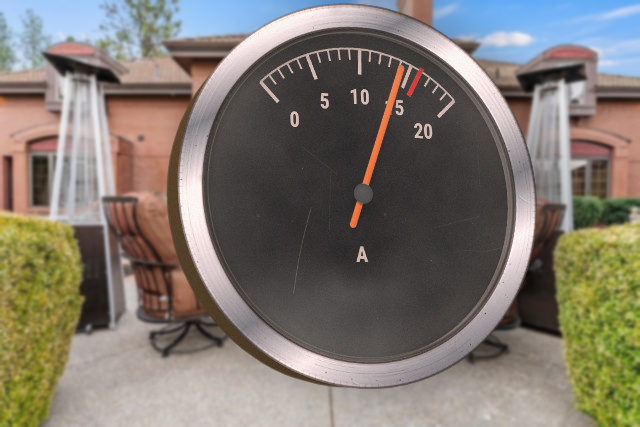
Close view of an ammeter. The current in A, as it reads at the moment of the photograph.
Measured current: 14 A
